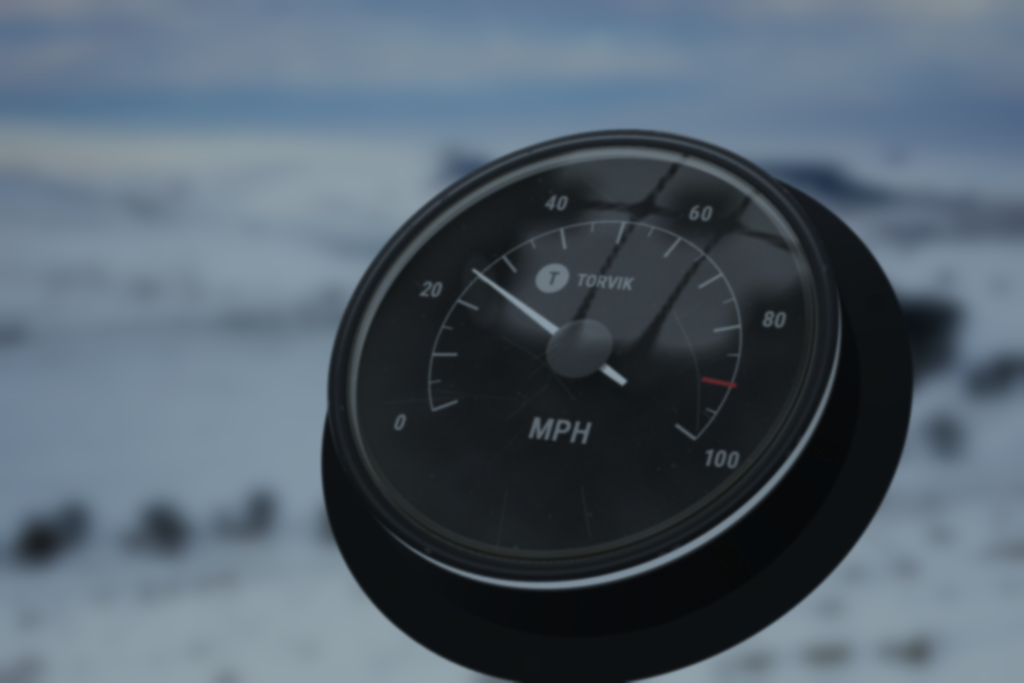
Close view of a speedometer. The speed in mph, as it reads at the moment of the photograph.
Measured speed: 25 mph
